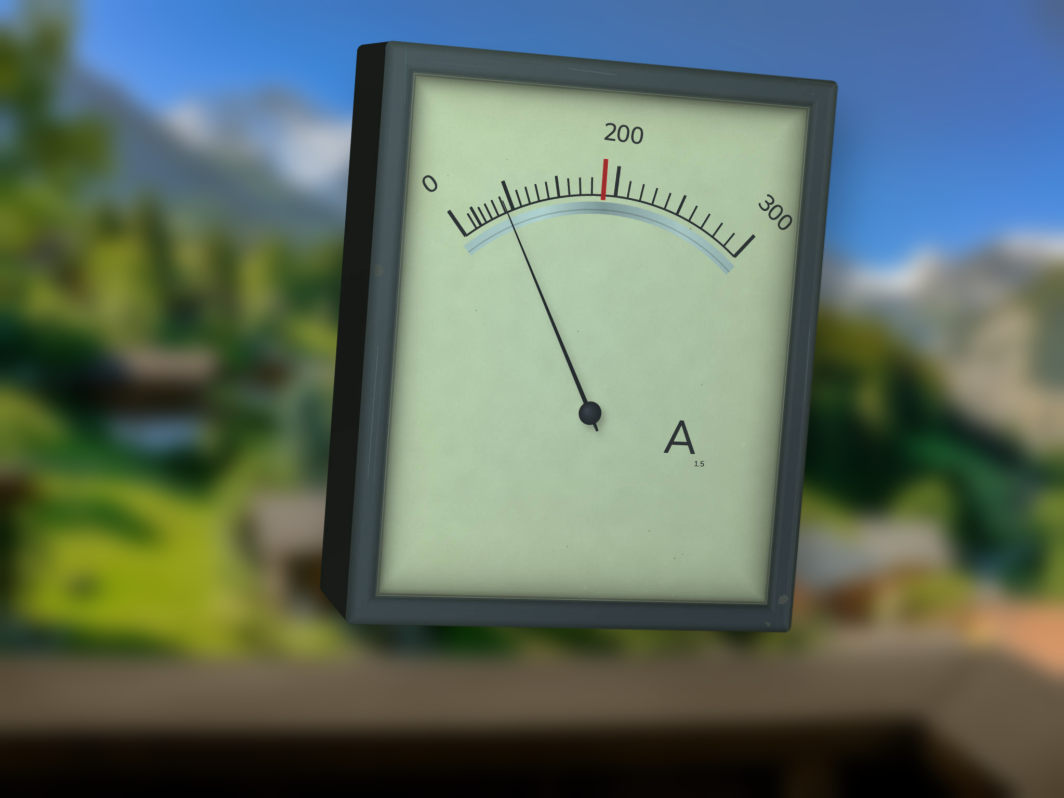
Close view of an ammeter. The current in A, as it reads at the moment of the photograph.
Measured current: 90 A
